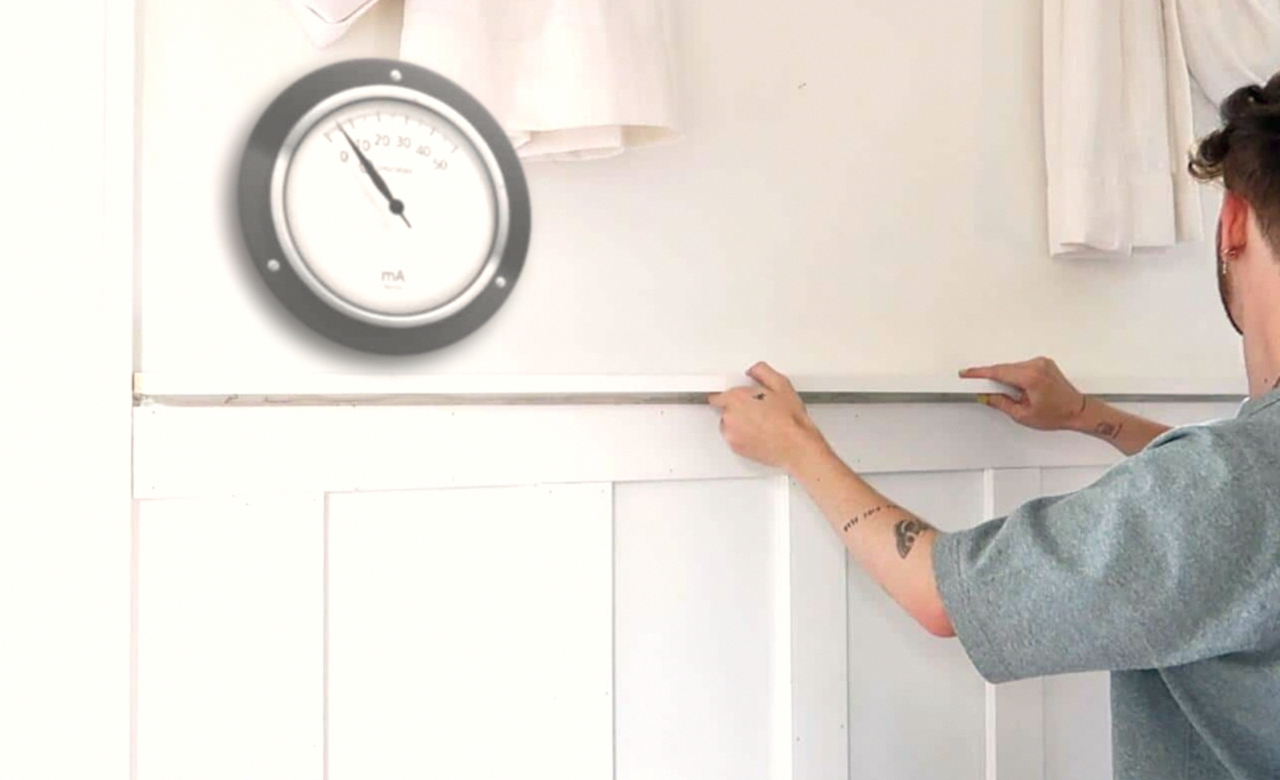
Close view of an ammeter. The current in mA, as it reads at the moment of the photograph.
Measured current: 5 mA
